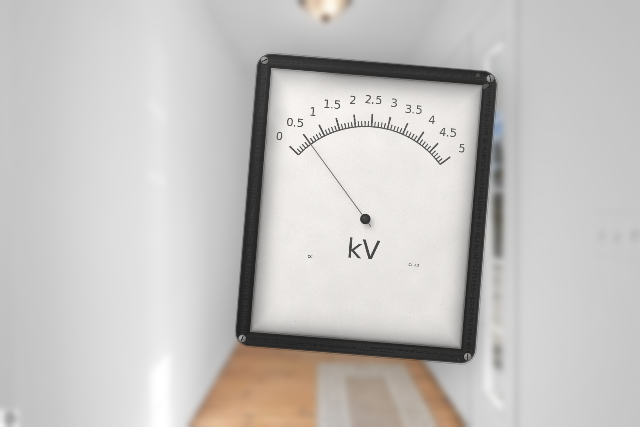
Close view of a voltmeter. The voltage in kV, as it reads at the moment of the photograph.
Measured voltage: 0.5 kV
